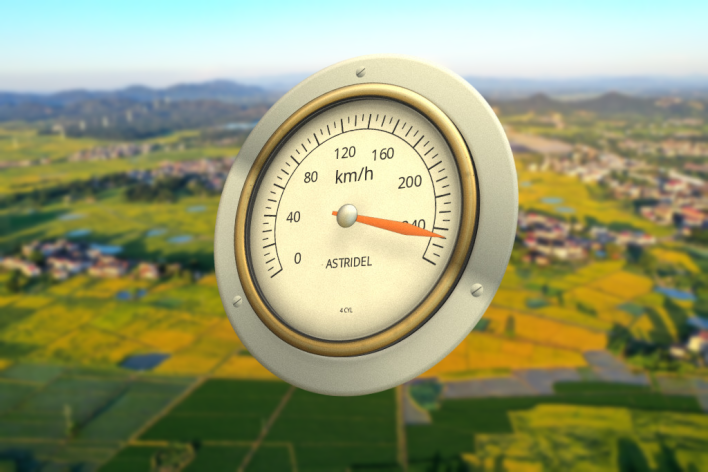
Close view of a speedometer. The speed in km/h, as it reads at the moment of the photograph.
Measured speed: 245 km/h
